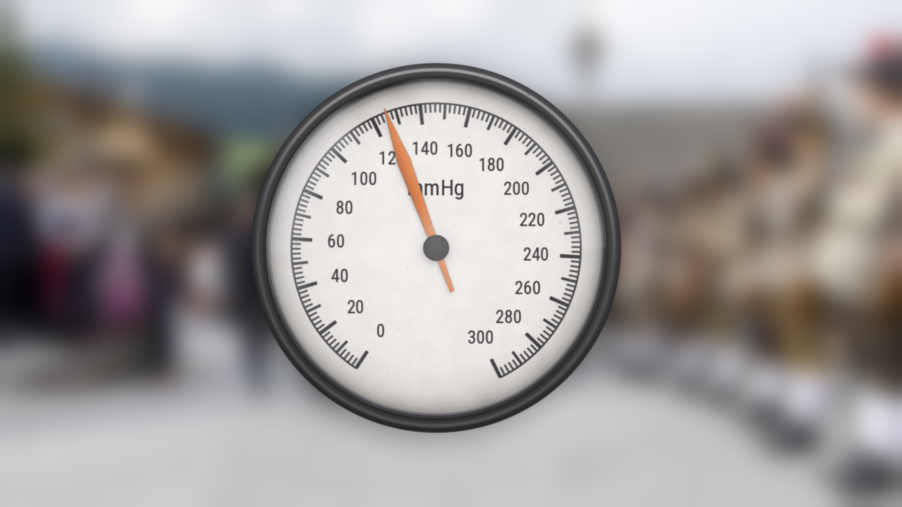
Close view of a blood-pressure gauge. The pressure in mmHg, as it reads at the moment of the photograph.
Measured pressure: 126 mmHg
